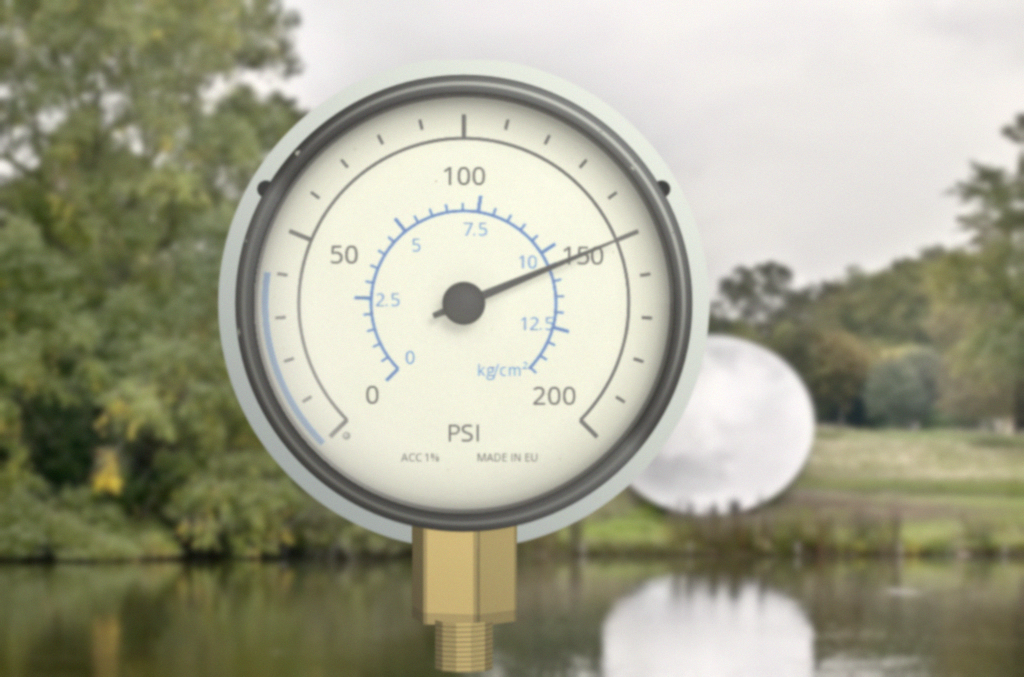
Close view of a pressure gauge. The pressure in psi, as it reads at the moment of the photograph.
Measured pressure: 150 psi
